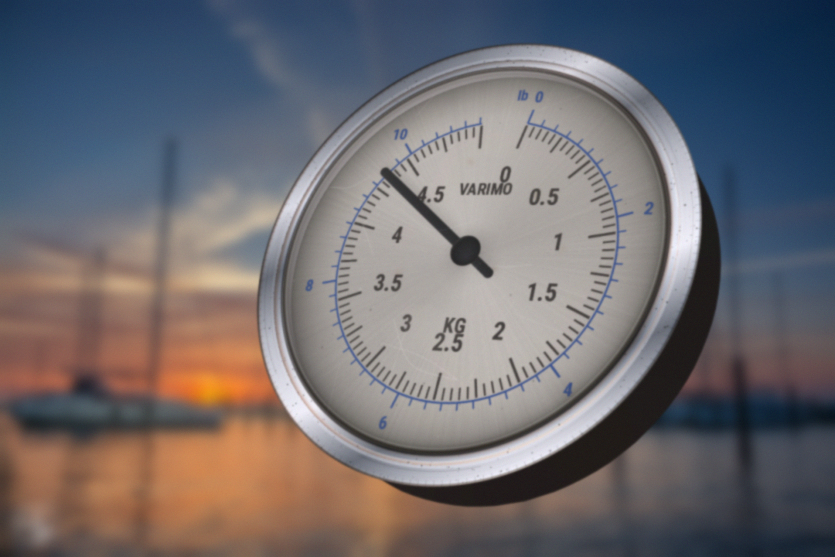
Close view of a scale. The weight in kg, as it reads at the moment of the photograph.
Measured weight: 4.35 kg
